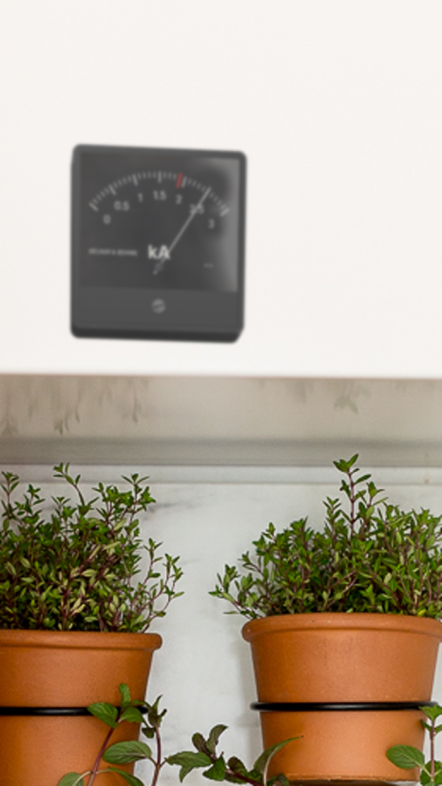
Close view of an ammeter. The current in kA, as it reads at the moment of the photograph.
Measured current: 2.5 kA
